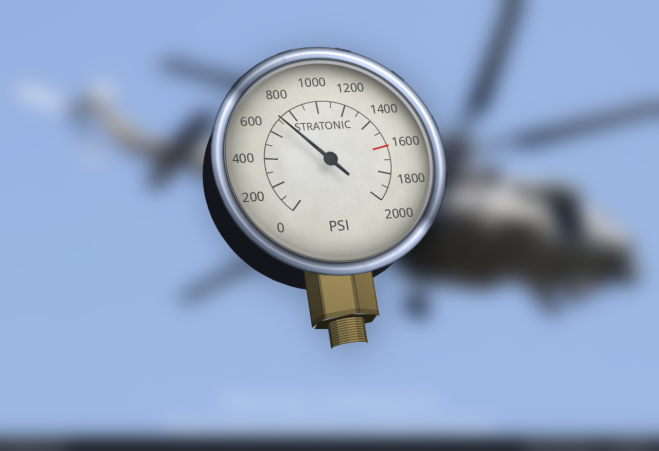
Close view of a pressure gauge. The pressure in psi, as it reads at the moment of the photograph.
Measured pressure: 700 psi
